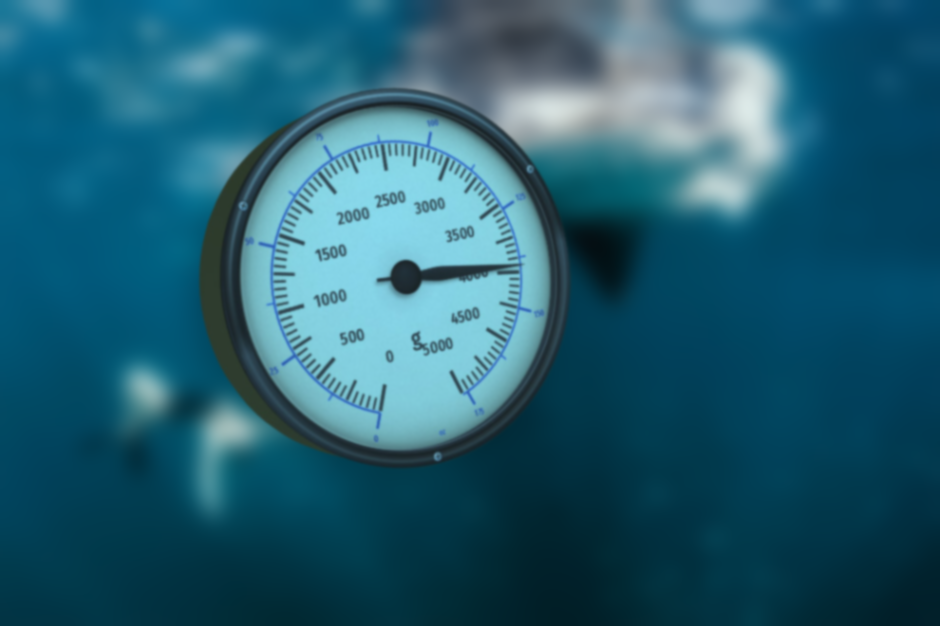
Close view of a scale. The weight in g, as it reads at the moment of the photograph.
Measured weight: 3950 g
